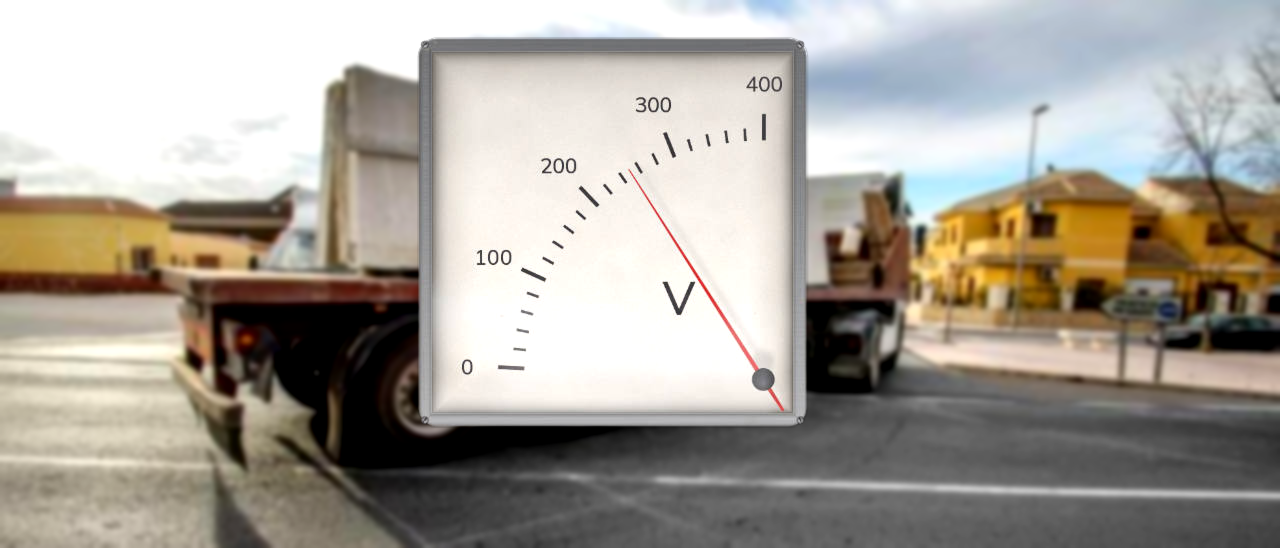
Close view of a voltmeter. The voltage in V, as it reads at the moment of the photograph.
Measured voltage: 250 V
